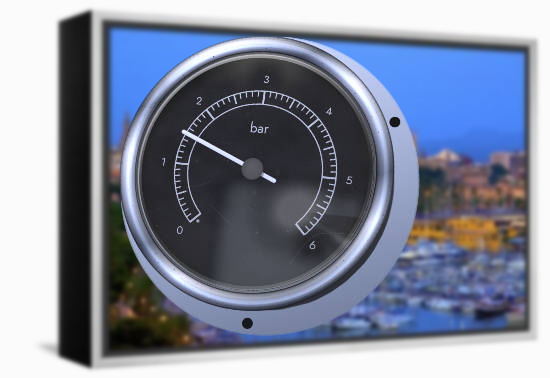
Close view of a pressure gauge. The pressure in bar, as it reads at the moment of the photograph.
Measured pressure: 1.5 bar
